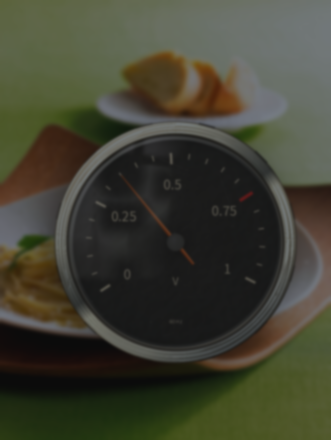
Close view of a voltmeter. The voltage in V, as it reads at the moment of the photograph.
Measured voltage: 0.35 V
